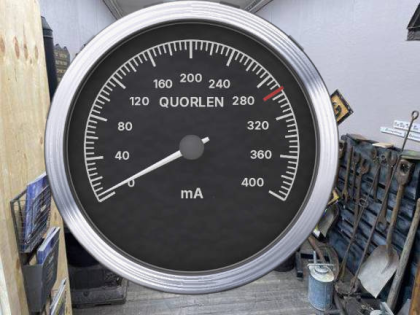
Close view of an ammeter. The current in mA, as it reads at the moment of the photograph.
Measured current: 5 mA
